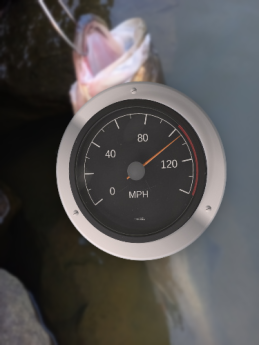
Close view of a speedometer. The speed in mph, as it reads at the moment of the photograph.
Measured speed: 105 mph
